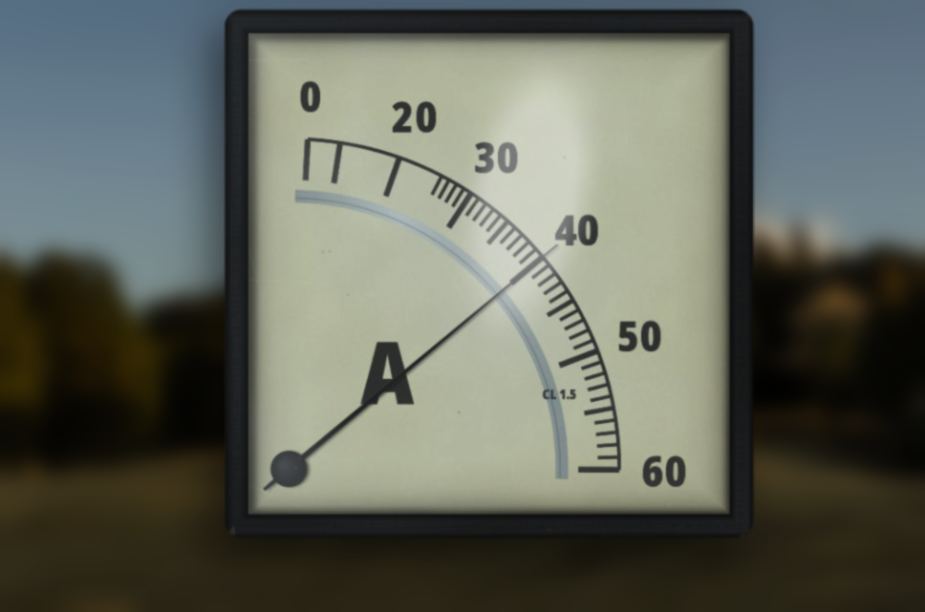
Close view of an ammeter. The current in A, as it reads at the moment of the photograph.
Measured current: 40 A
